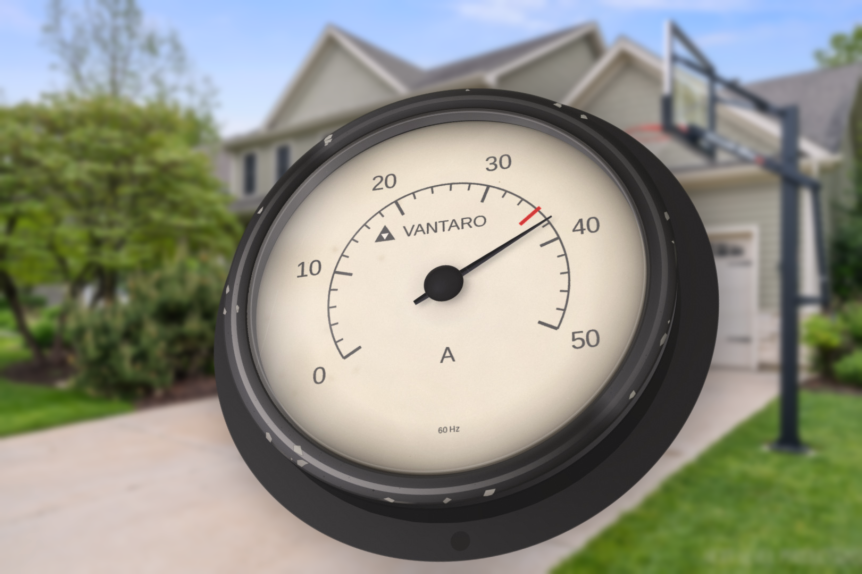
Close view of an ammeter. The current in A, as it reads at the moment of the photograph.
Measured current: 38 A
